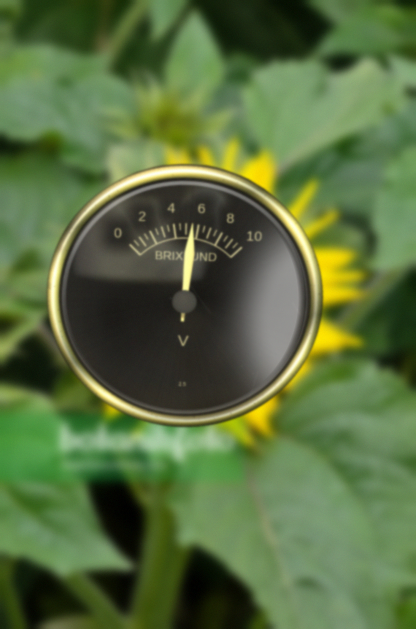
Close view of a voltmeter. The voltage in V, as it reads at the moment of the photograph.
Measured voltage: 5.5 V
